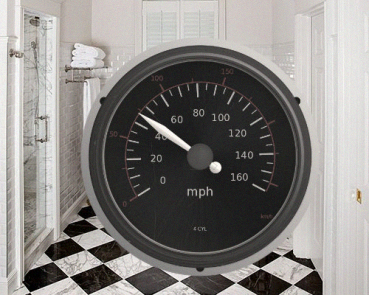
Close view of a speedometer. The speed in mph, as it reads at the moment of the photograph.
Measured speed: 45 mph
